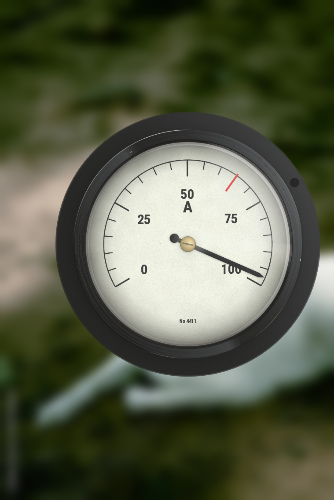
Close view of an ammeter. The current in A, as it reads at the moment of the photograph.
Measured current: 97.5 A
